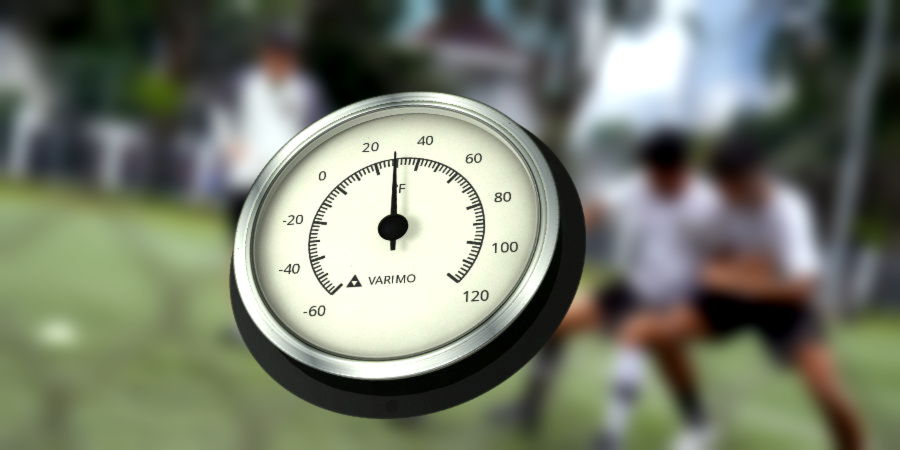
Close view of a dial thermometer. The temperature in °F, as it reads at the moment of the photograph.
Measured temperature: 30 °F
